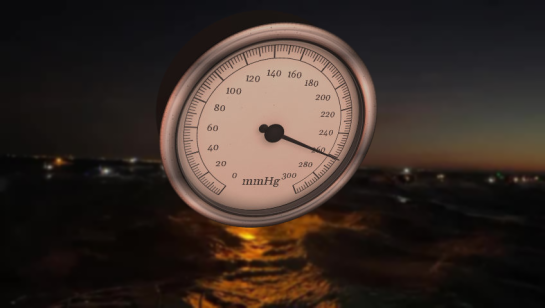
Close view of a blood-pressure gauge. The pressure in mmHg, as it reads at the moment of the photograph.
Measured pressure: 260 mmHg
